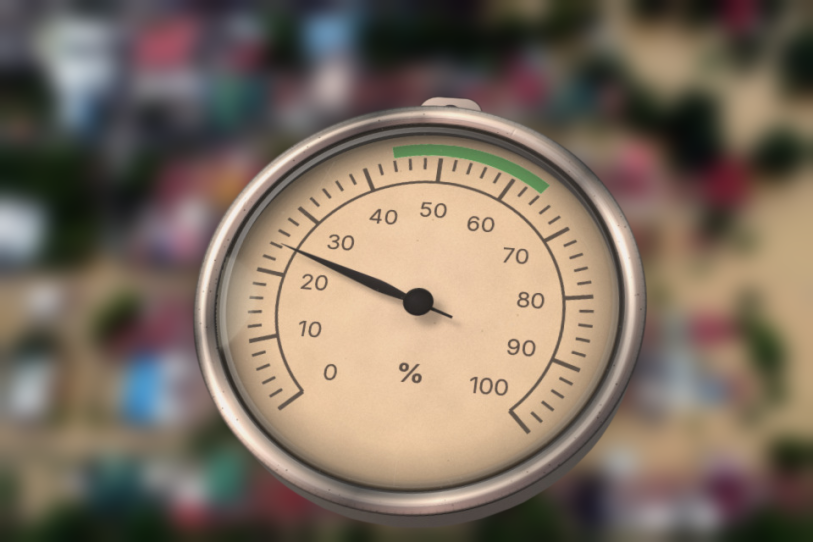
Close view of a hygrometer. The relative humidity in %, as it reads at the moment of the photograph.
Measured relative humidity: 24 %
